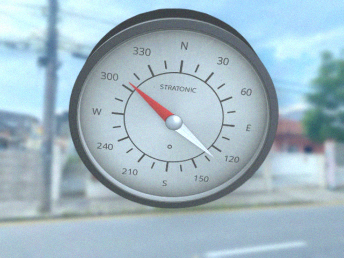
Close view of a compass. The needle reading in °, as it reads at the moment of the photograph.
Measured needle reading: 307.5 °
